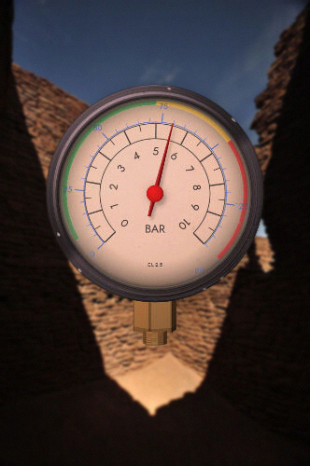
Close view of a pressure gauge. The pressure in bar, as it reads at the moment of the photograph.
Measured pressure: 5.5 bar
